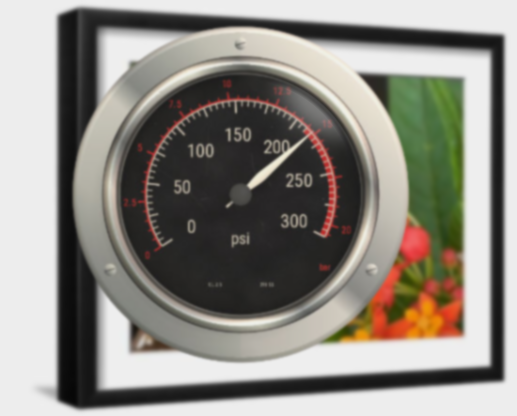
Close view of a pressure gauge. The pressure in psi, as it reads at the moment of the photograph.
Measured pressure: 215 psi
